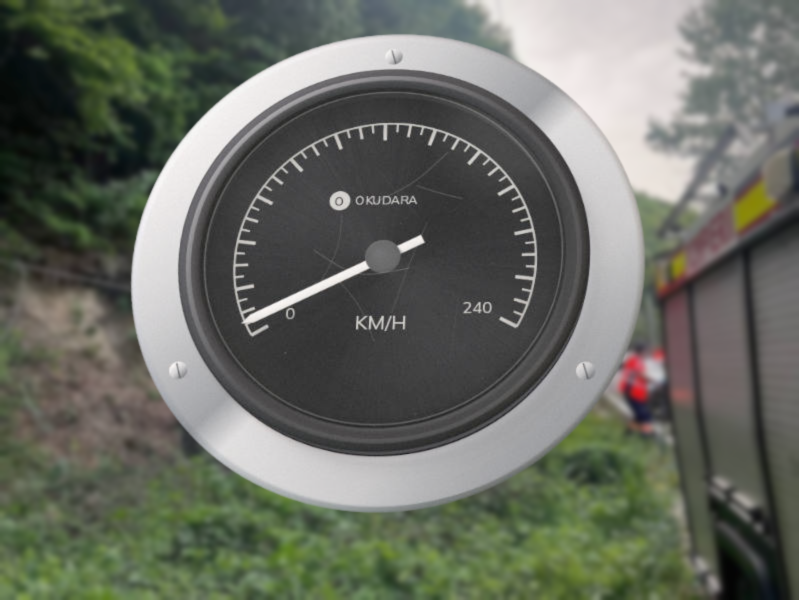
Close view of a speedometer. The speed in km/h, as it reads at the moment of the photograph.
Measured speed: 5 km/h
